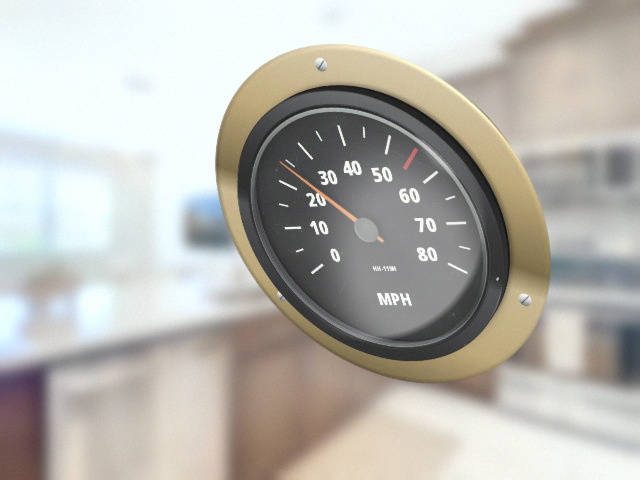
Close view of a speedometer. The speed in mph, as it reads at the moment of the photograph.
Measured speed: 25 mph
